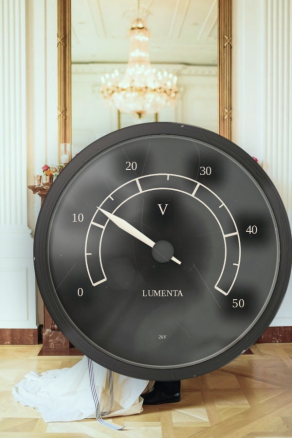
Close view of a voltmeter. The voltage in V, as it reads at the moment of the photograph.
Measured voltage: 12.5 V
